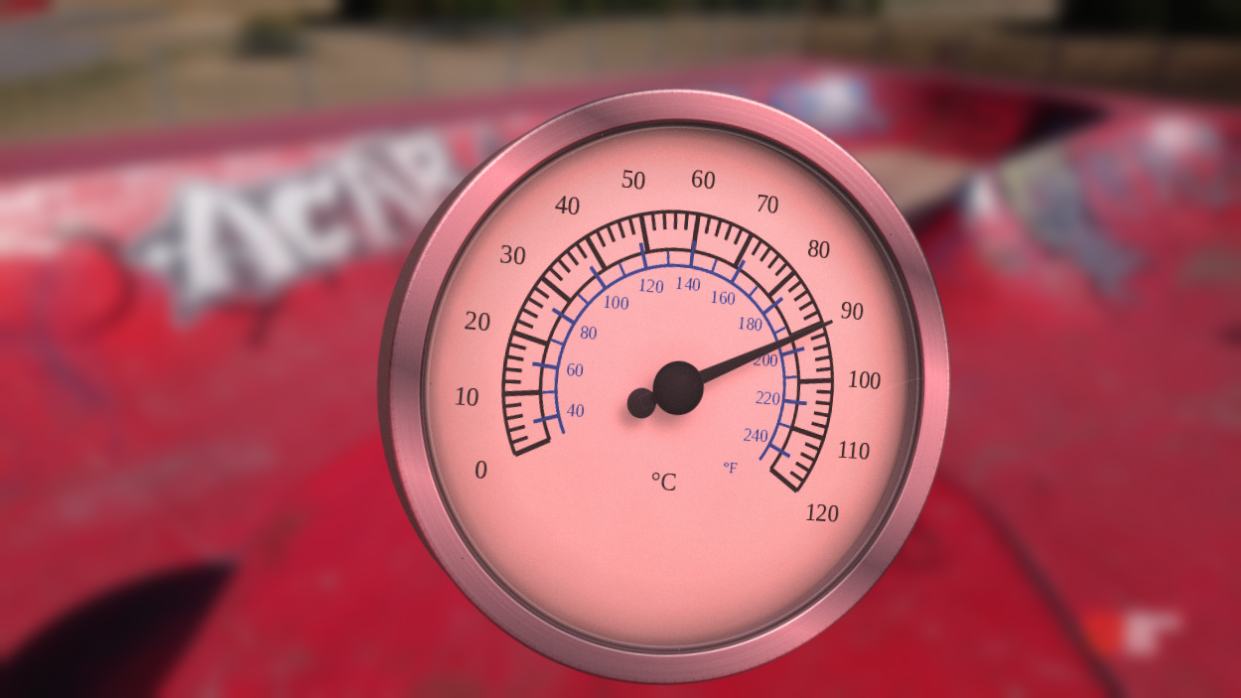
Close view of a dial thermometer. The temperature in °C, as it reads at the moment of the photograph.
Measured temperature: 90 °C
